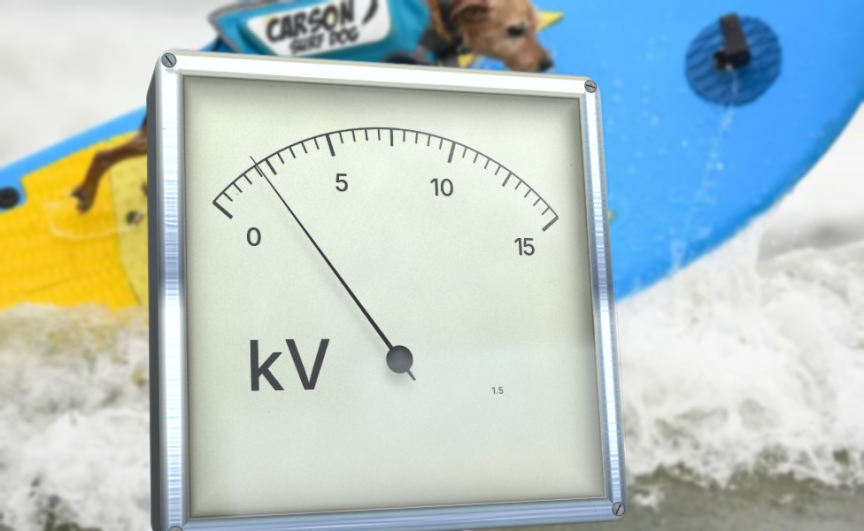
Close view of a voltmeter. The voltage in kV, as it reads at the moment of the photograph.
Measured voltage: 2 kV
